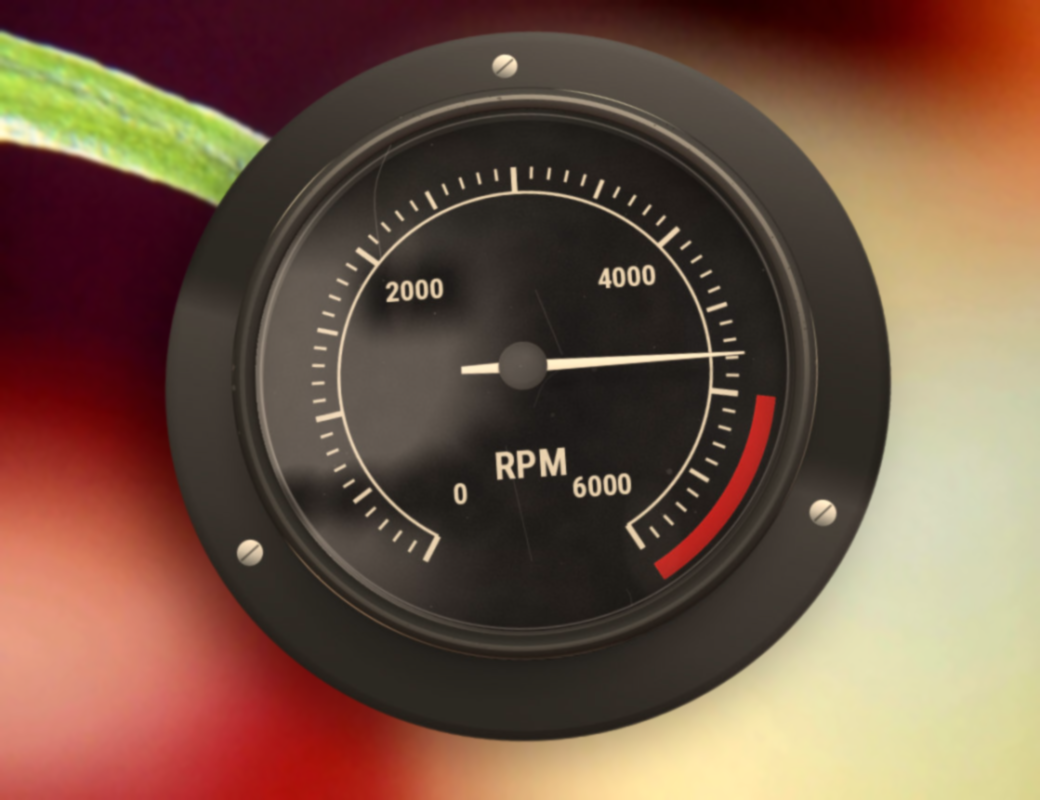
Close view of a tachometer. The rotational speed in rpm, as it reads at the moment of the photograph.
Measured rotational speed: 4800 rpm
